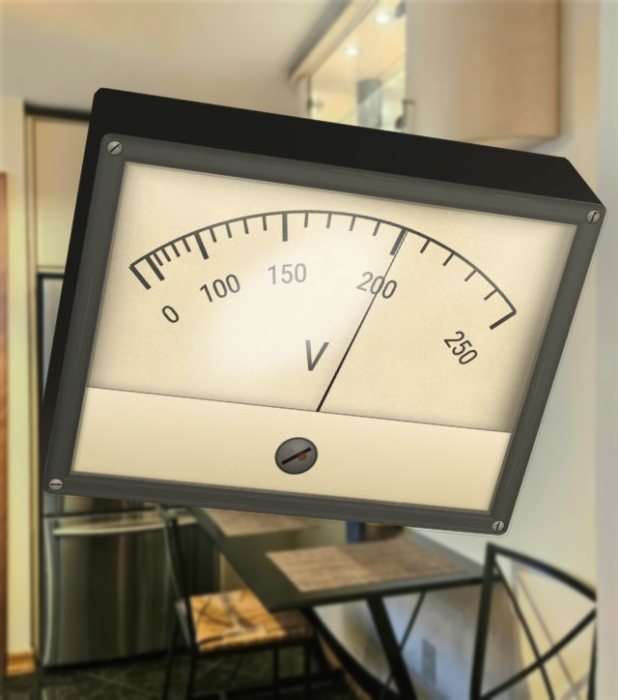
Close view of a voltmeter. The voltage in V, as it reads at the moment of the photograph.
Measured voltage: 200 V
